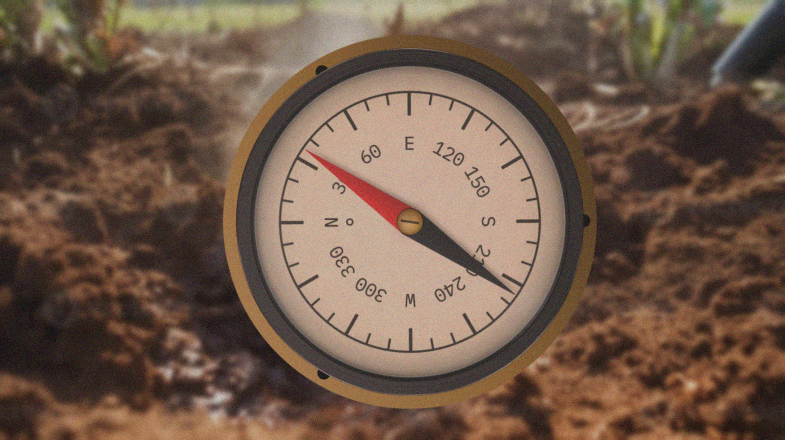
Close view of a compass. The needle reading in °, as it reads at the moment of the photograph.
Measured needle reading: 35 °
